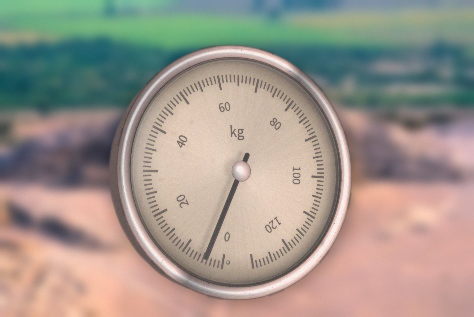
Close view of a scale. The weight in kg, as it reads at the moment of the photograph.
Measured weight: 5 kg
